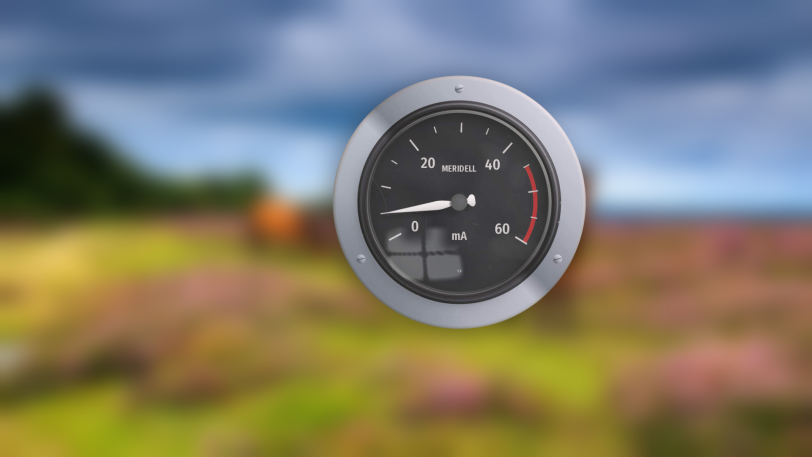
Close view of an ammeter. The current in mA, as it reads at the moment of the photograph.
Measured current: 5 mA
